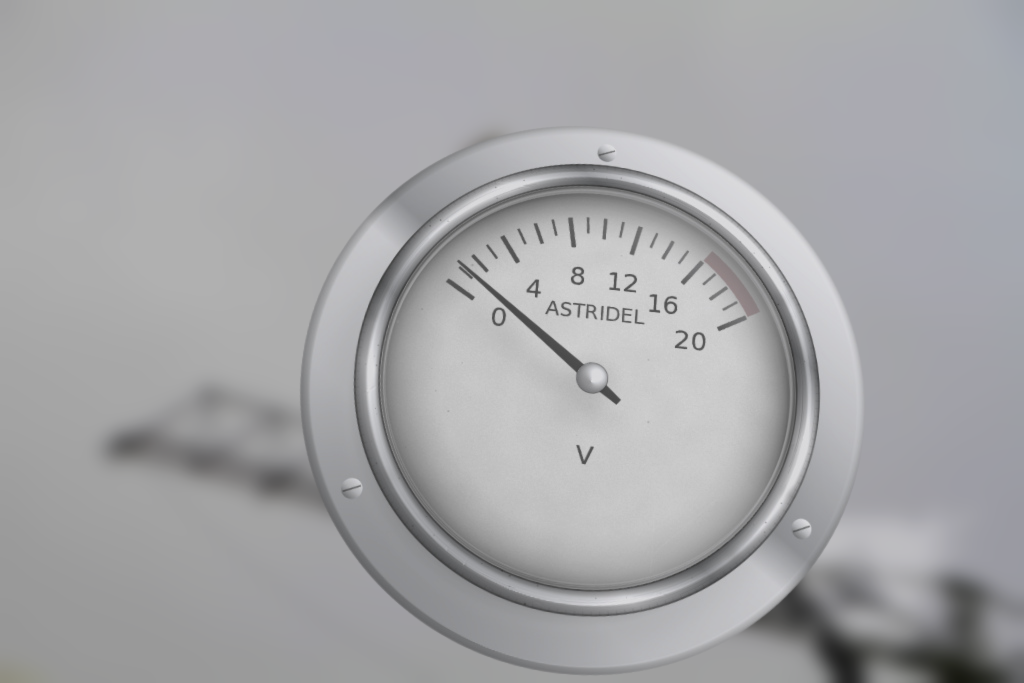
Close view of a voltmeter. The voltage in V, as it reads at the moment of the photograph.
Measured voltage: 1 V
